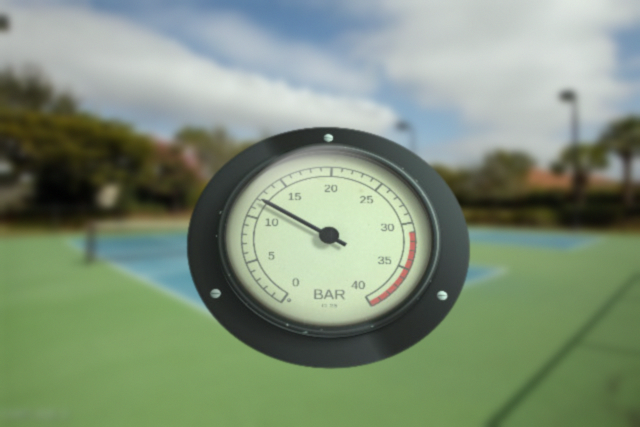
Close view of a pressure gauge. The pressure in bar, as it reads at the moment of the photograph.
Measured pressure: 12 bar
